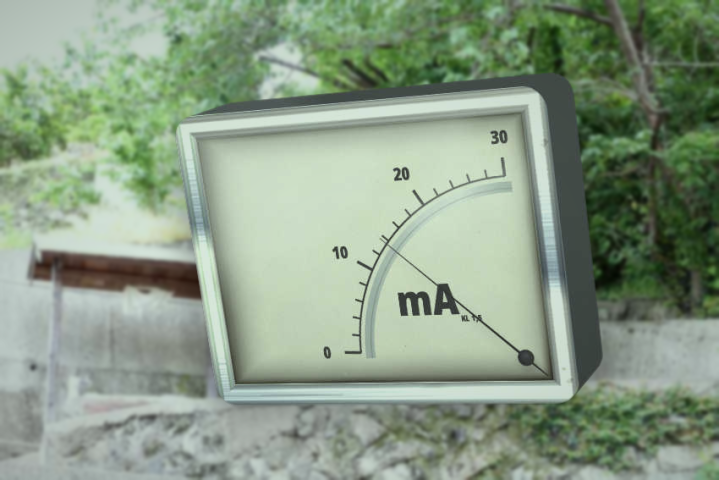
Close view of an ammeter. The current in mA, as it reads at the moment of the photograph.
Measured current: 14 mA
